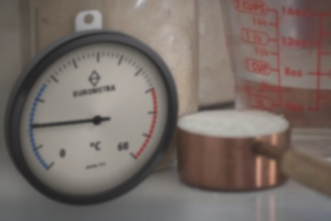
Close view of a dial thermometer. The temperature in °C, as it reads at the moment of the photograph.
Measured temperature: 10 °C
